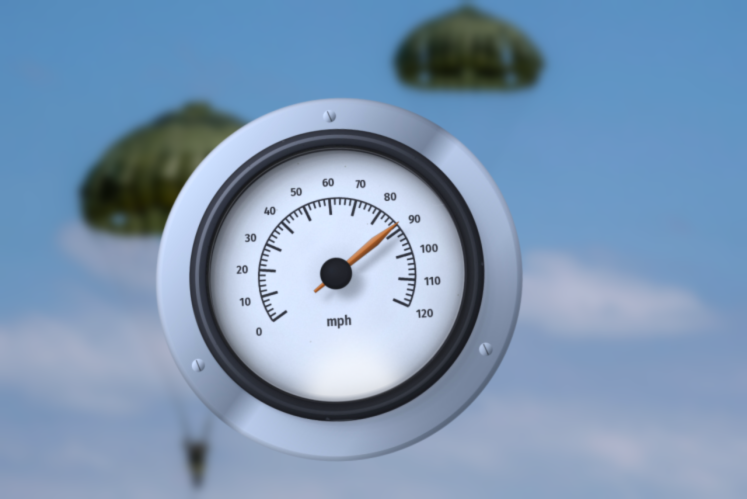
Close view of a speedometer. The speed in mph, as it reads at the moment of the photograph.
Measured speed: 88 mph
